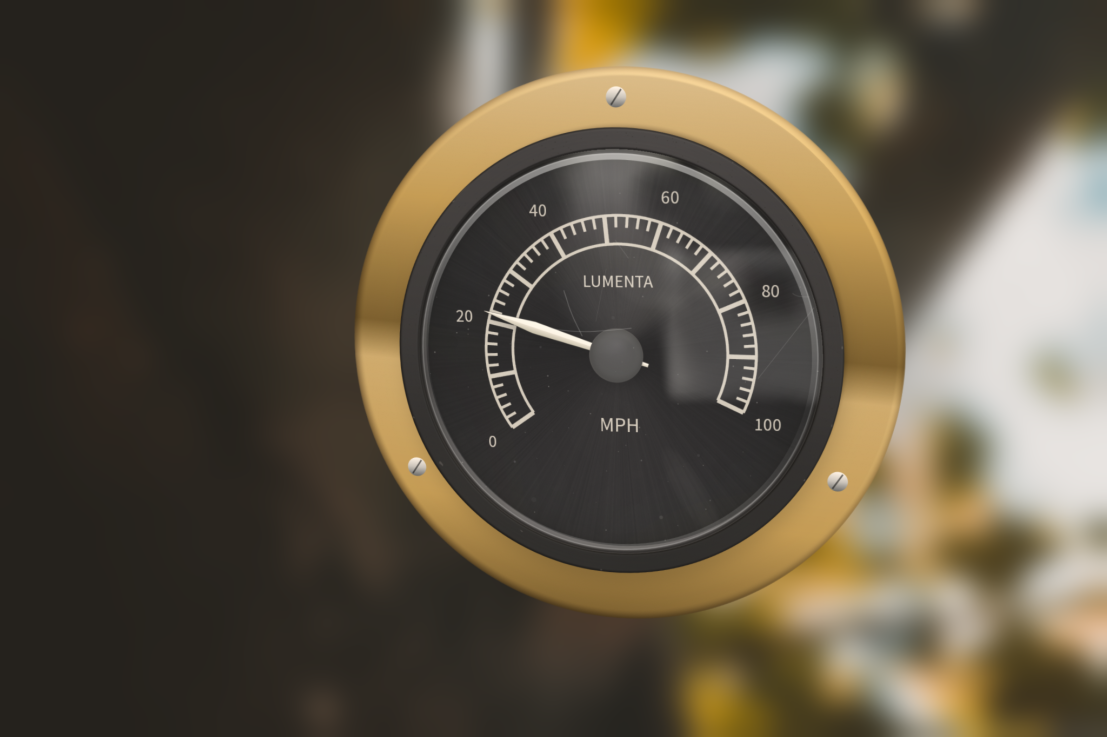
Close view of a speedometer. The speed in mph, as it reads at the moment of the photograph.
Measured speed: 22 mph
